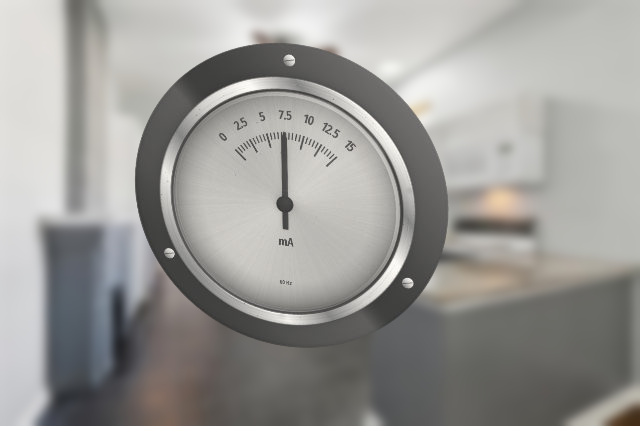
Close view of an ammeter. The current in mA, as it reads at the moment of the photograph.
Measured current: 7.5 mA
